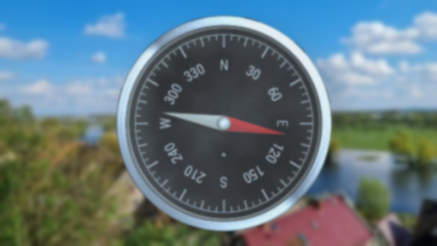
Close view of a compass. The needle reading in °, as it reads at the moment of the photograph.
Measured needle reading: 100 °
